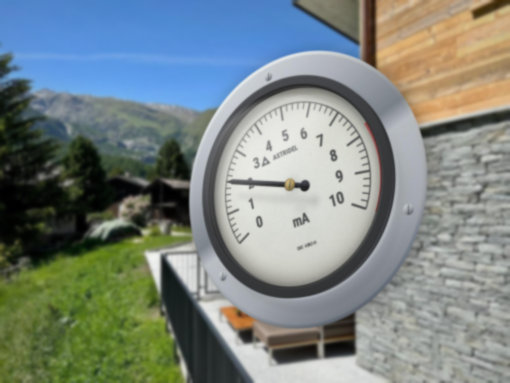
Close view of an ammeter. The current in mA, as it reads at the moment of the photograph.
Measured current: 2 mA
